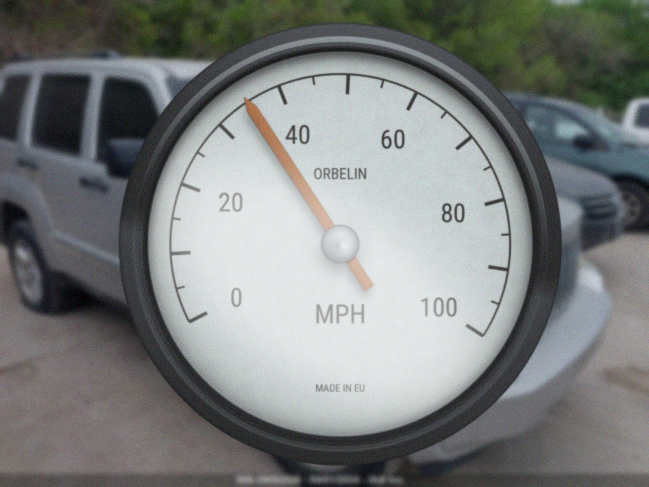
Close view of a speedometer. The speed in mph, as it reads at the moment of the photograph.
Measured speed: 35 mph
